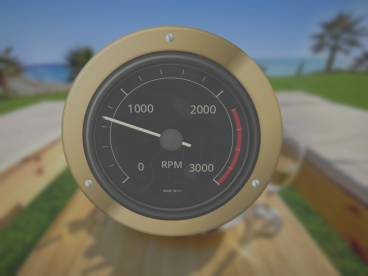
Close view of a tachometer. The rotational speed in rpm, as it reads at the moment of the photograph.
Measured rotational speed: 700 rpm
